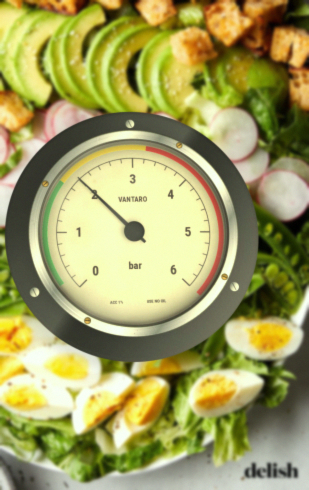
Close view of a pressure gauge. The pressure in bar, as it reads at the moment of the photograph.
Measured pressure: 2 bar
